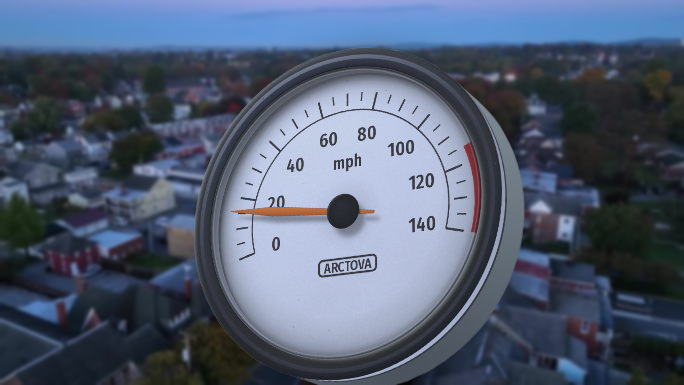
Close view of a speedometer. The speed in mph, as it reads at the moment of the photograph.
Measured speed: 15 mph
